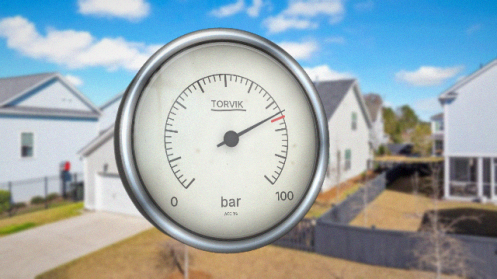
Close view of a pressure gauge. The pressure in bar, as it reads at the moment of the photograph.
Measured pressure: 74 bar
